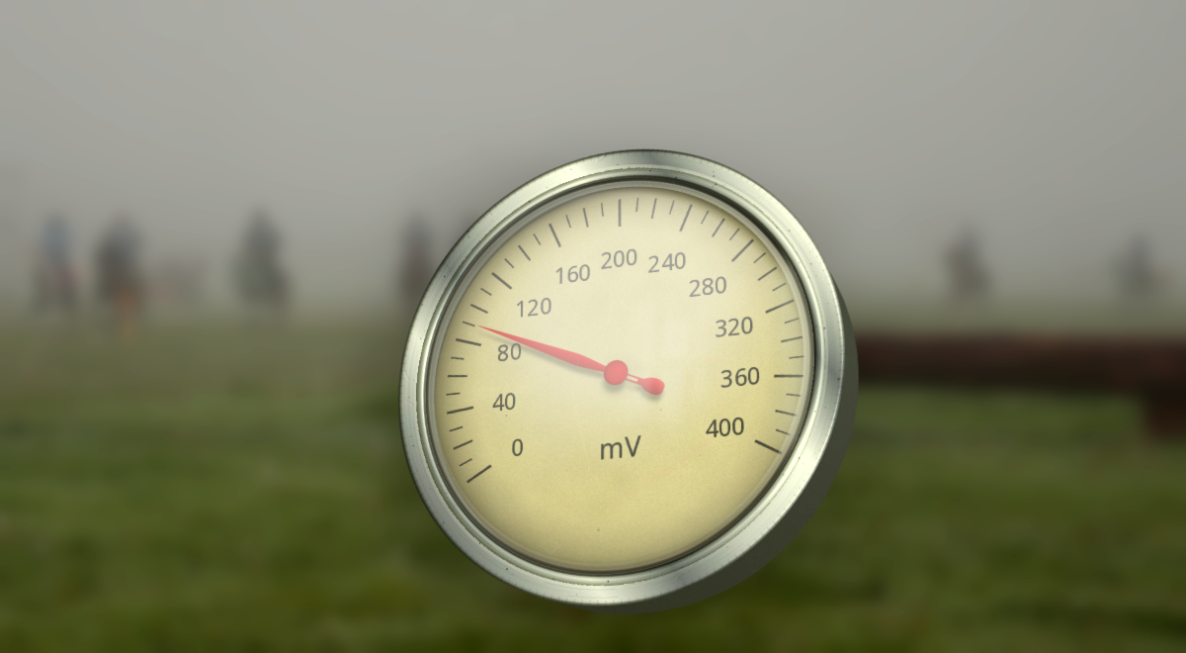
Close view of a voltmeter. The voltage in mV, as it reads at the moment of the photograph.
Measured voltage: 90 mV
